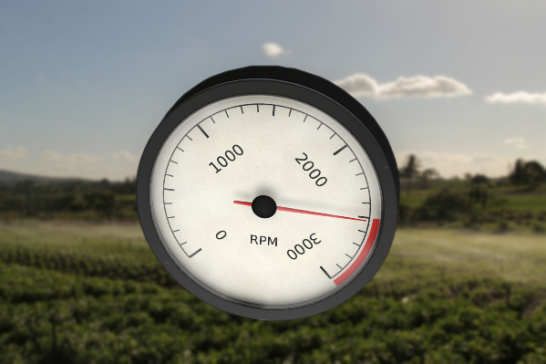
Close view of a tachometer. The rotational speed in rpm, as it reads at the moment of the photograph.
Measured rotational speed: 2500 rpm
